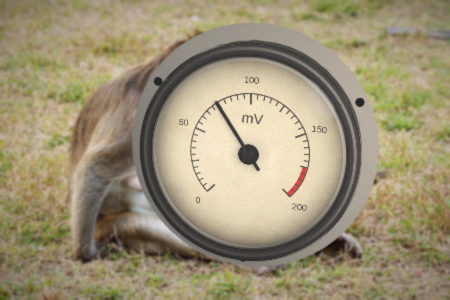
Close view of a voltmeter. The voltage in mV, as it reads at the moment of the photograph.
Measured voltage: 75 mV
